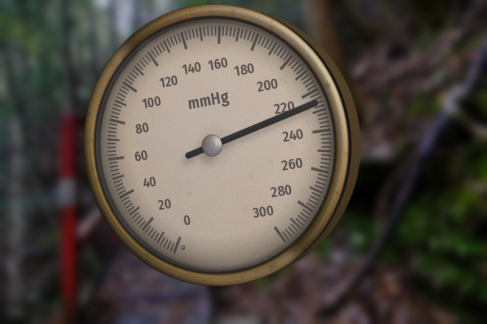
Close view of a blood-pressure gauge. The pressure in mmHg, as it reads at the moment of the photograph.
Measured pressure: 226 mmHg
